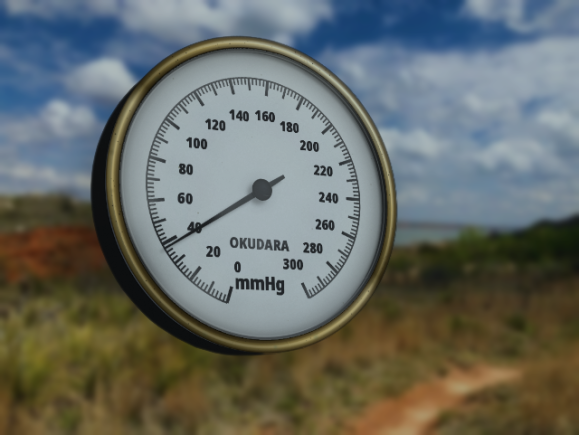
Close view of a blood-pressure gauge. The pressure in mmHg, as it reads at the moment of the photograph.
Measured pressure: 38 mmHg
